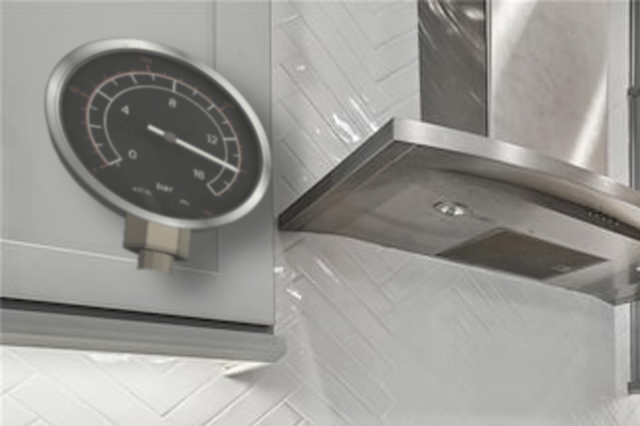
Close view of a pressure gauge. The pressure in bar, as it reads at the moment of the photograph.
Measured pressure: 14 bar
